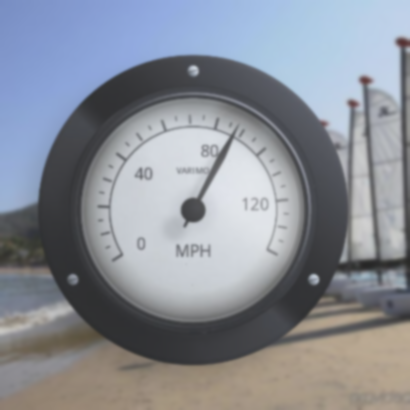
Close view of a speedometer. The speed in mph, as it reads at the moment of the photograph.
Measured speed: 87.5 mph
